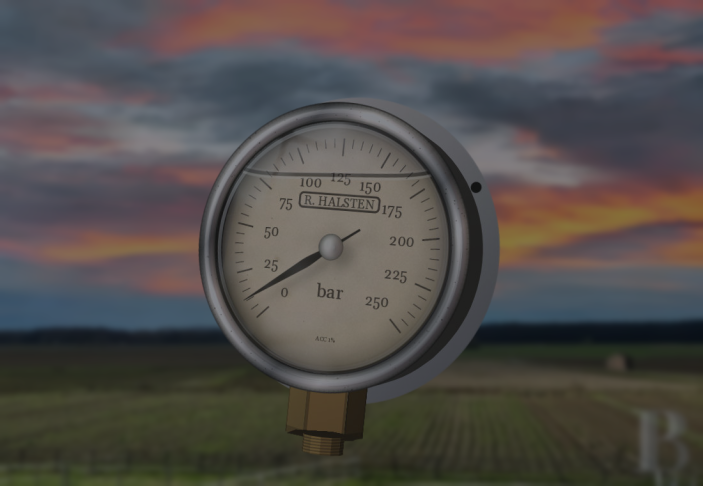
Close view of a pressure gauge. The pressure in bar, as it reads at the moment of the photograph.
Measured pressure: 10 bar
